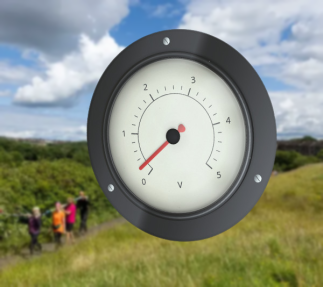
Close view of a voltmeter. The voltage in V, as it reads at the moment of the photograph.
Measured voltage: 0.2 V
